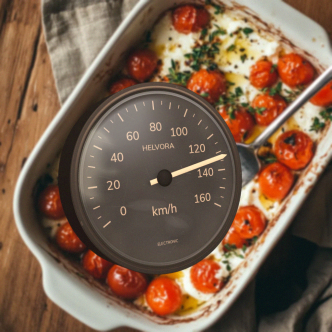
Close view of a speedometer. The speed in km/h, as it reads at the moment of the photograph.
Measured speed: 132.5 km/h
